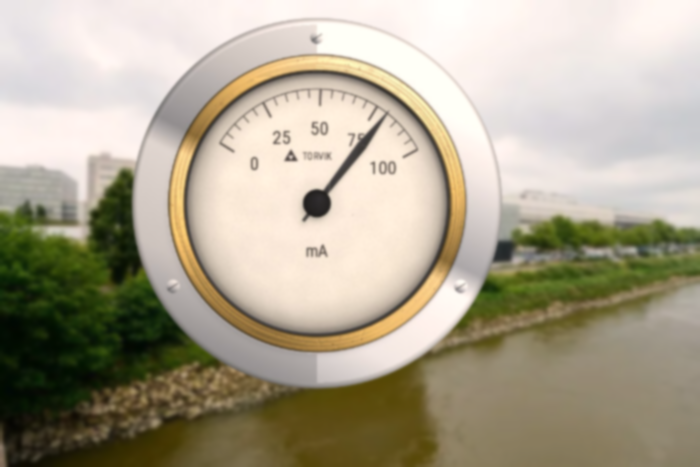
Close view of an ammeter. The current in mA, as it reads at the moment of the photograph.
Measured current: 80 mA
